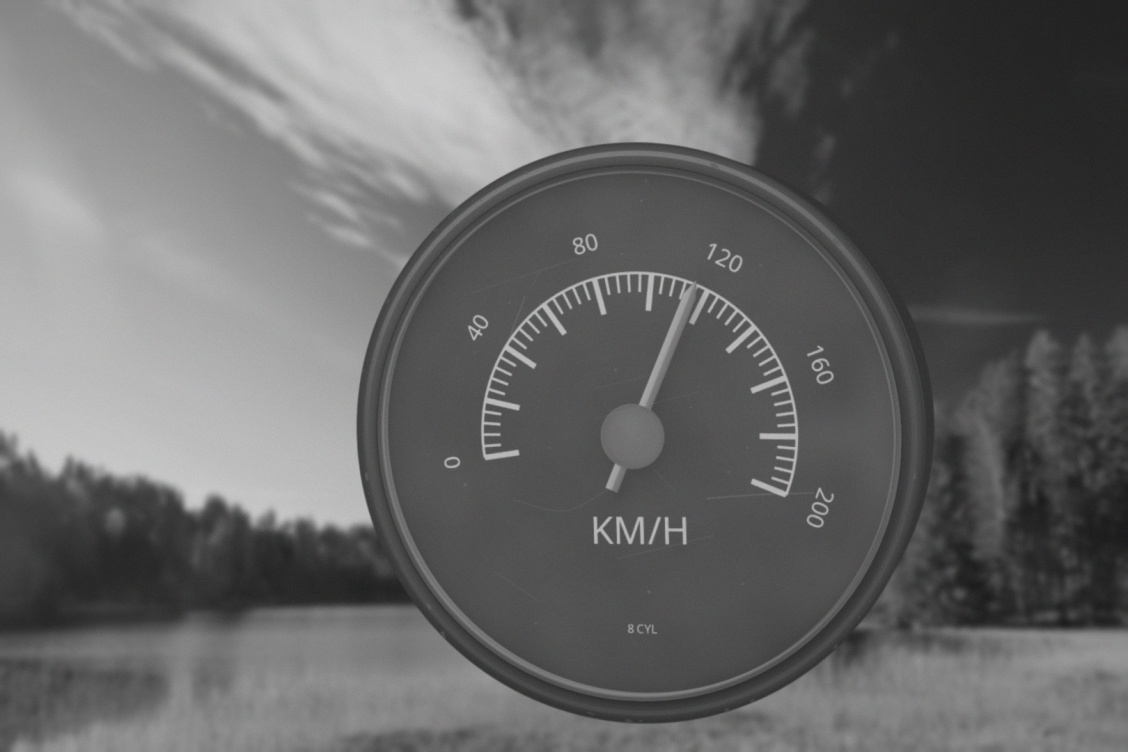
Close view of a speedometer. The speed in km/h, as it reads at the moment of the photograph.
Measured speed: 116 km/h
